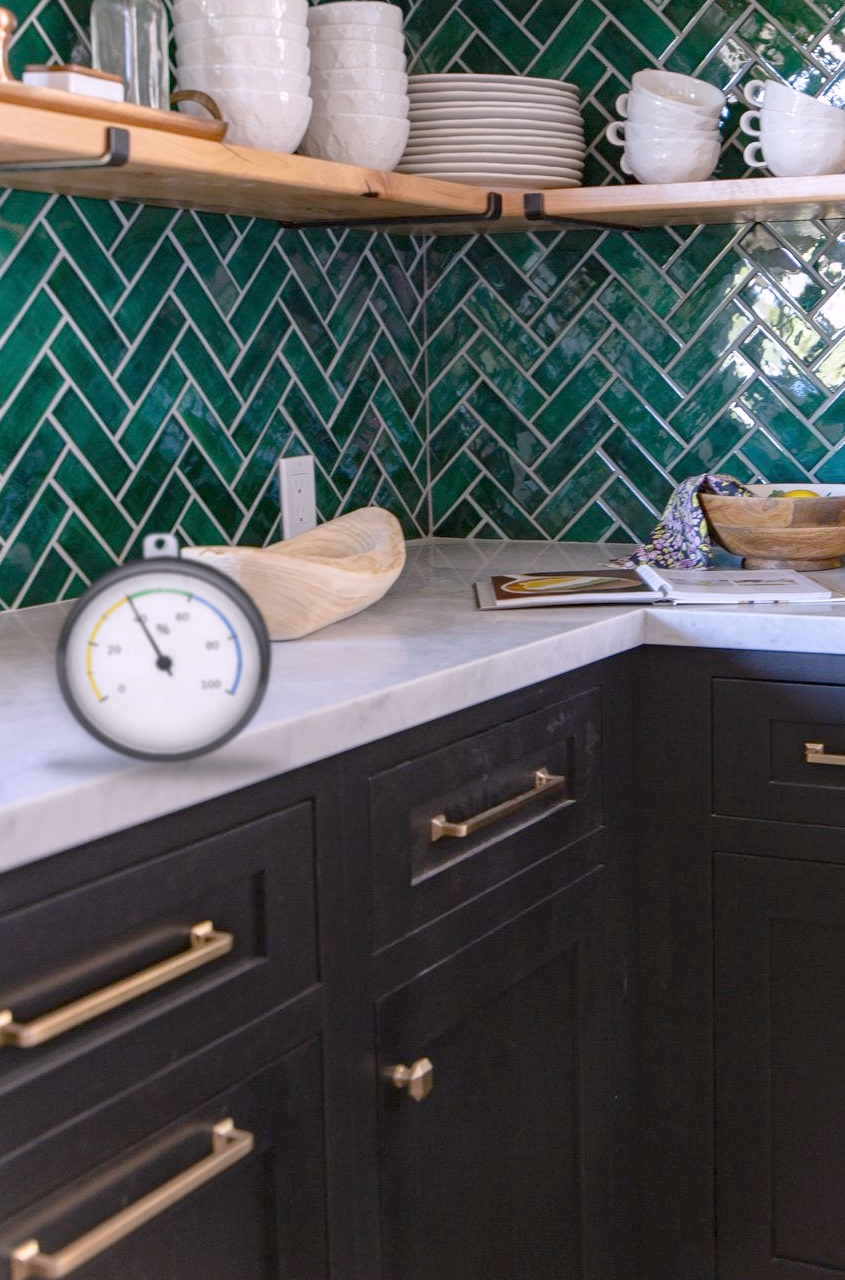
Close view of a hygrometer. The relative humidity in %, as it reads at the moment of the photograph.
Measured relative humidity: 40 %
